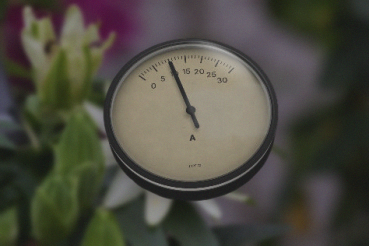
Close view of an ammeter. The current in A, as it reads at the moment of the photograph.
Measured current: 10 A
